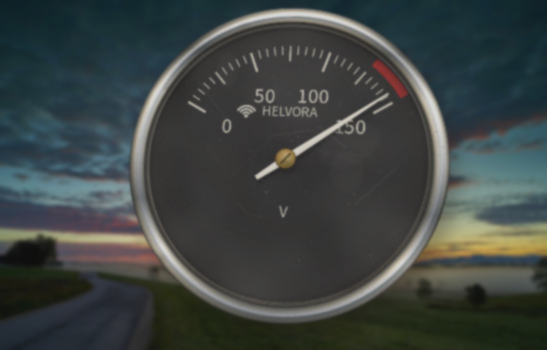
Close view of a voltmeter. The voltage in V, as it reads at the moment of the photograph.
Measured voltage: 145 V
